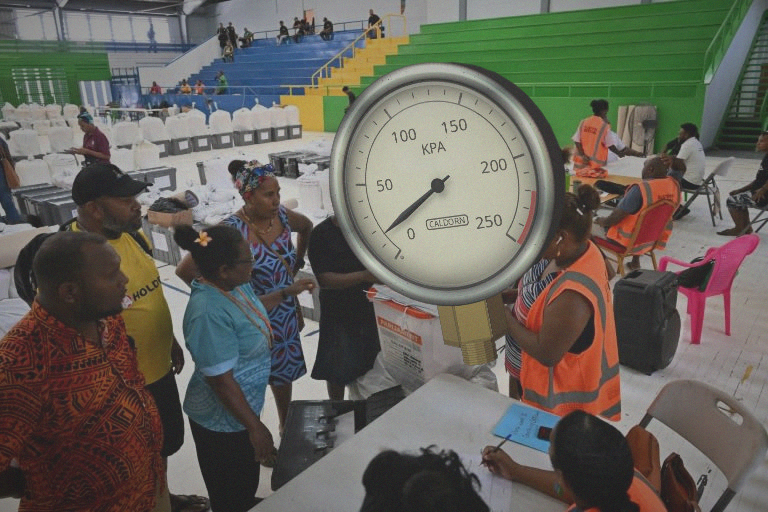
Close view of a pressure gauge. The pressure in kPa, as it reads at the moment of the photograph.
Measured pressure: 15 kPa
